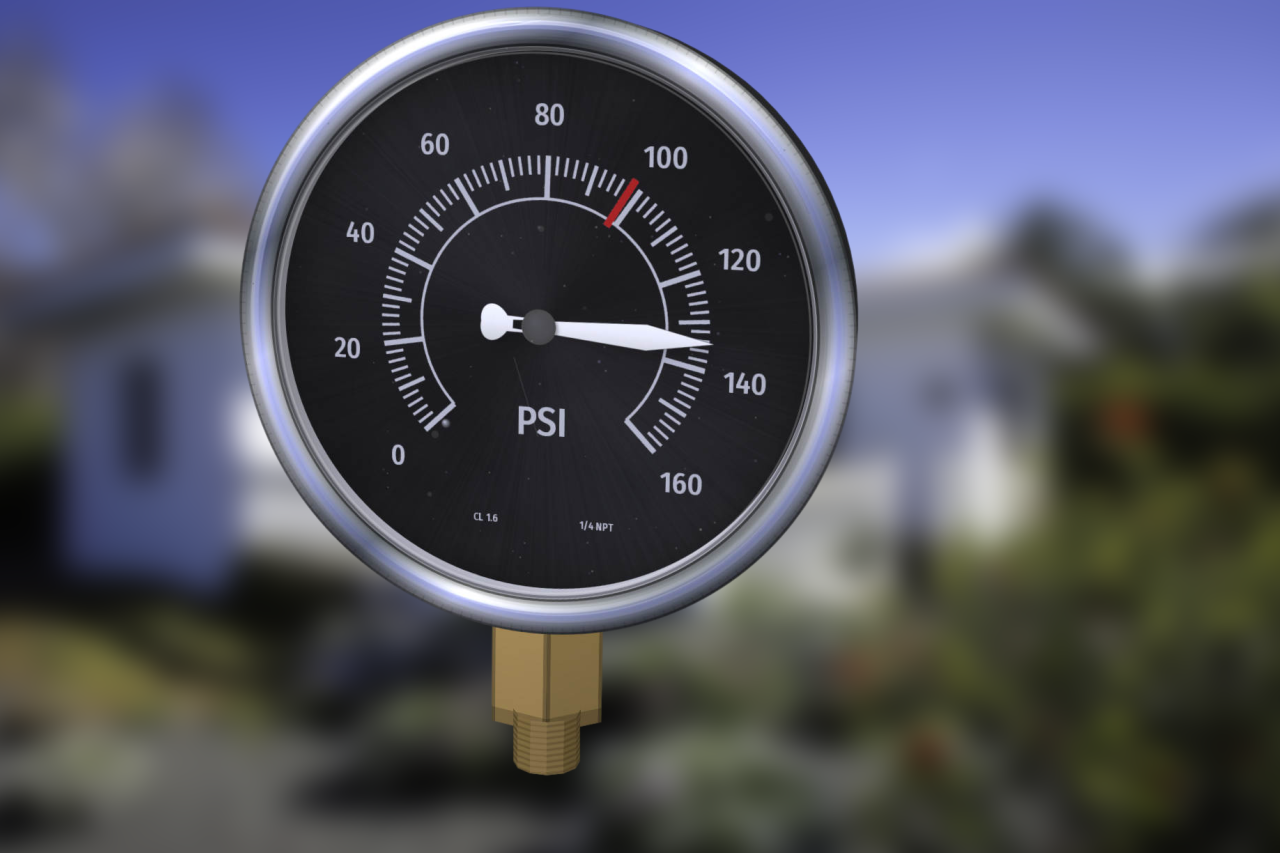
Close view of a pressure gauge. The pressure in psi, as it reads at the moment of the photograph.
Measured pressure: 134 psi
